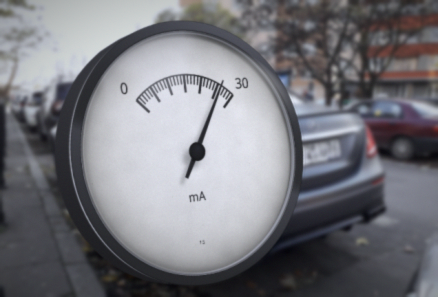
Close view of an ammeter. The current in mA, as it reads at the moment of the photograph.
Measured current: 25 mA
